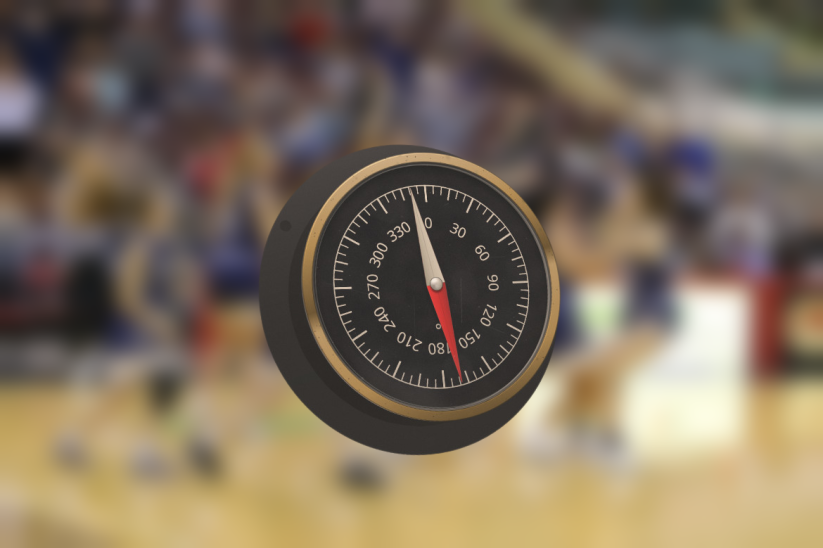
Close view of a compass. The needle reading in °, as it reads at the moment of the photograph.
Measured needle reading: 170 °
